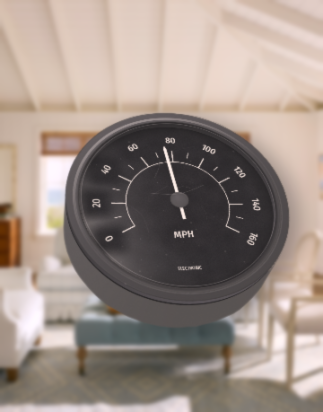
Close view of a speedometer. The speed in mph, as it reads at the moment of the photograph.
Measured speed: 75 mph
